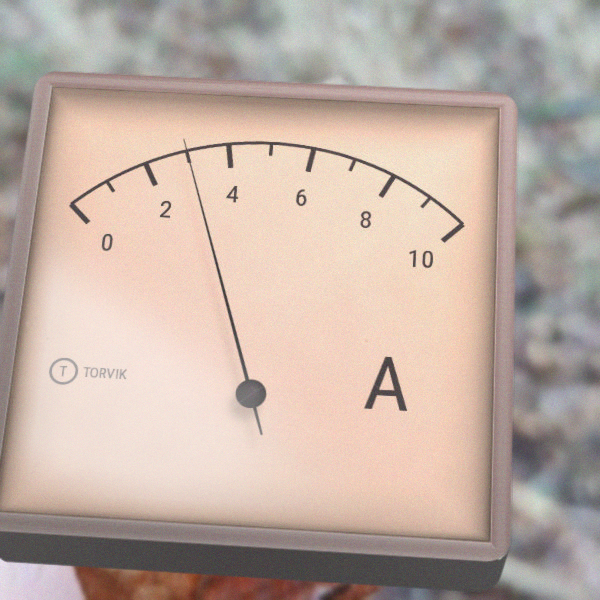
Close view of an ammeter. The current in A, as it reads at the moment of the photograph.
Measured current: 3 A
